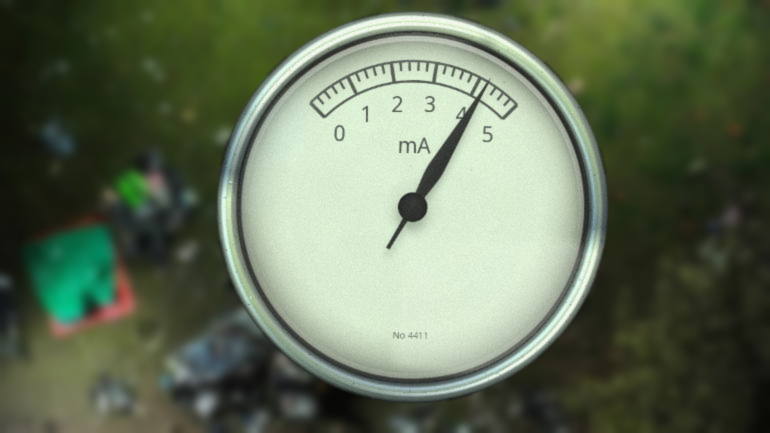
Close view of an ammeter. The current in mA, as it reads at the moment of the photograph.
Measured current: 4.2 mA
